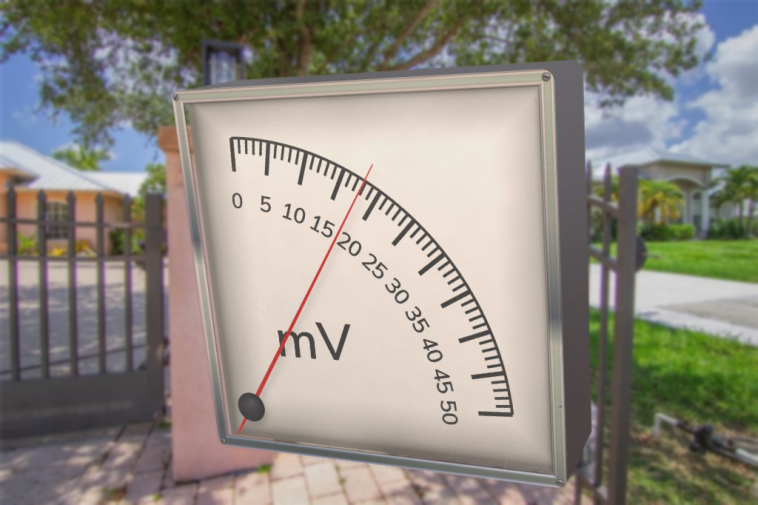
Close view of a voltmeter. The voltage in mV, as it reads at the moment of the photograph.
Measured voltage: 18 mV
